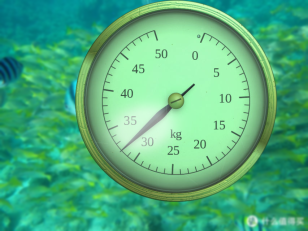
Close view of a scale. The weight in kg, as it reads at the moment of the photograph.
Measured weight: 32 kg
